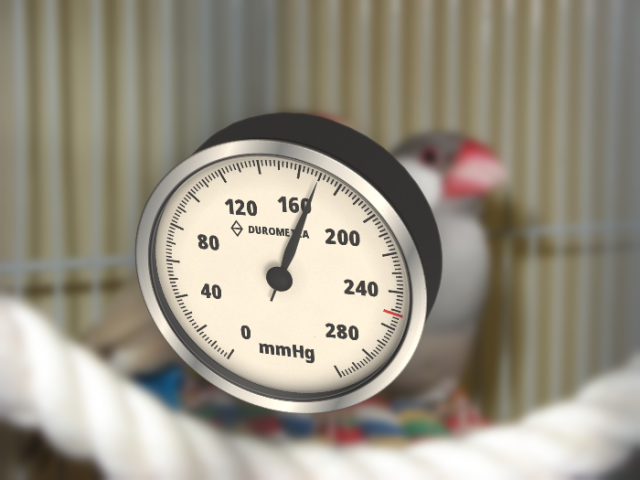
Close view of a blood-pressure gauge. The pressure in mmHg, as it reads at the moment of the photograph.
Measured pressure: 170 mmHg
